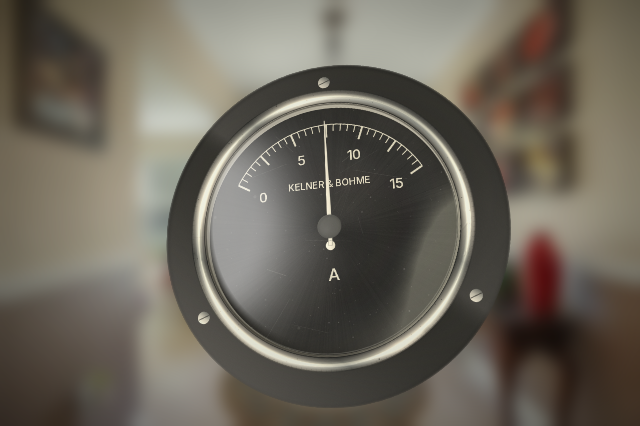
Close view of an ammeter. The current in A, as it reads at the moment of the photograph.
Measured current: 7.5 A
